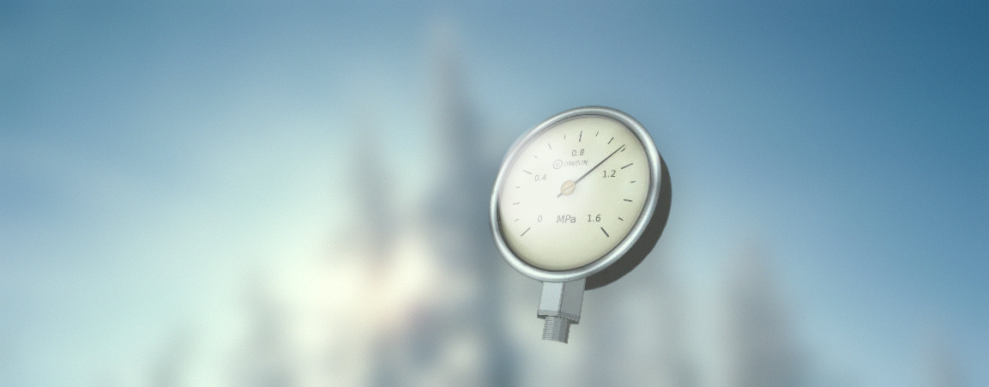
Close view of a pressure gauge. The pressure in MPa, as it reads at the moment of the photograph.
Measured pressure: 1.1 MPa
